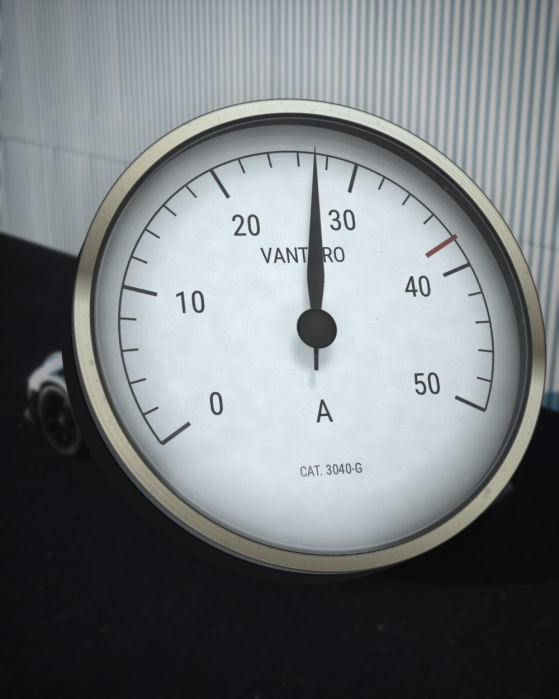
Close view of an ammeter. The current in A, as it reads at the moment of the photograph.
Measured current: 27 A
